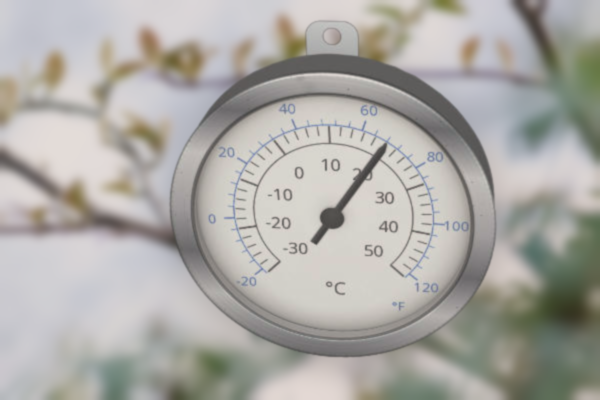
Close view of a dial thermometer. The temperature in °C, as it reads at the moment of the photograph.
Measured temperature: 20 °C
